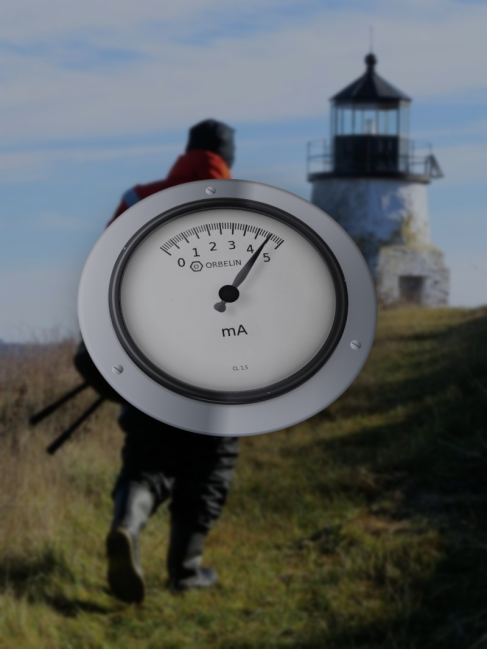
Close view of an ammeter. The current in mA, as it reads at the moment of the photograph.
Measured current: 4.5 mA
